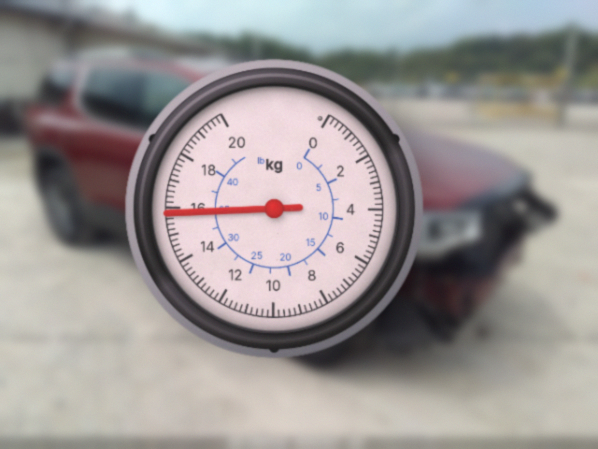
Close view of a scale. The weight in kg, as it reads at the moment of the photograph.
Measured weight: 15.8 kg
